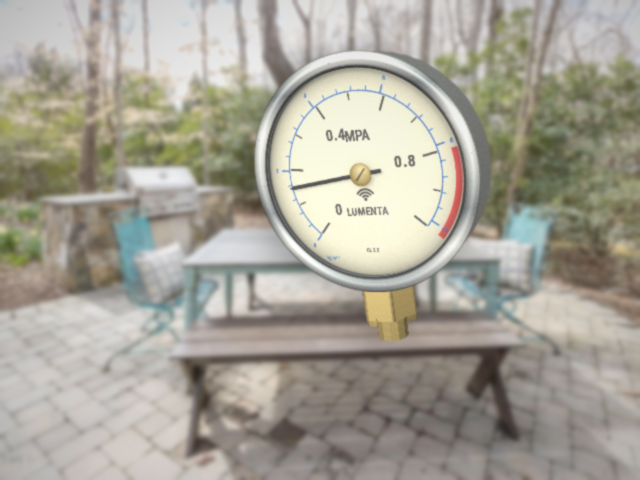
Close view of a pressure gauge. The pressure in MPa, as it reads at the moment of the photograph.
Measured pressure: 0.15 MPa
